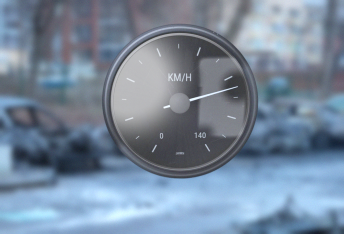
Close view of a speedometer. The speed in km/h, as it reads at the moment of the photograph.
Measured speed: 105 km/h
